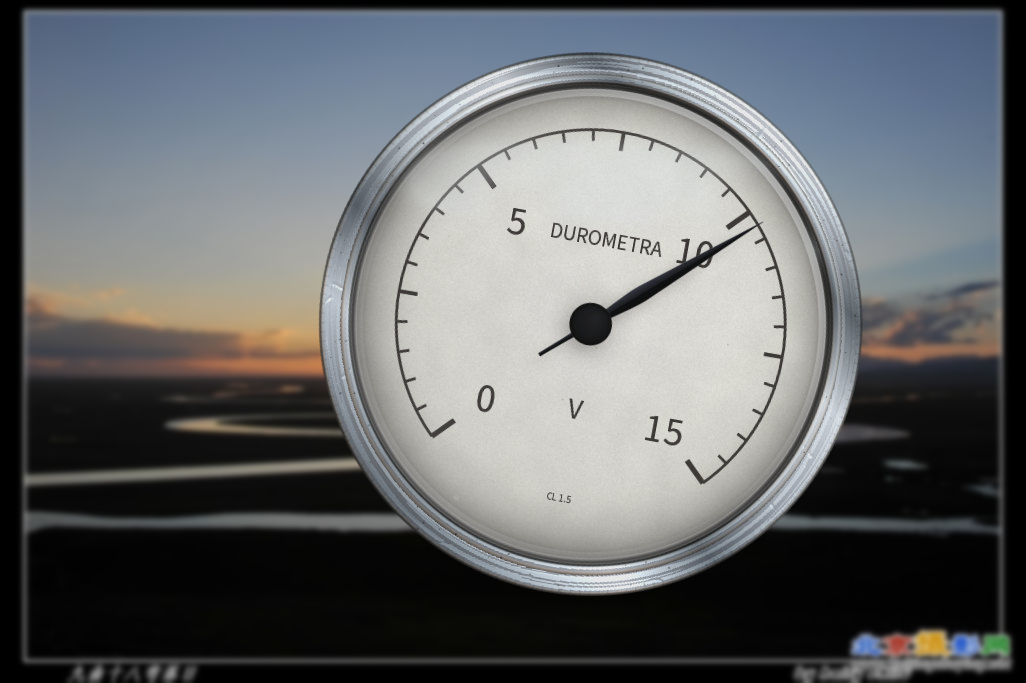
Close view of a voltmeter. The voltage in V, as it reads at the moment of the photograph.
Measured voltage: 10.25 V
